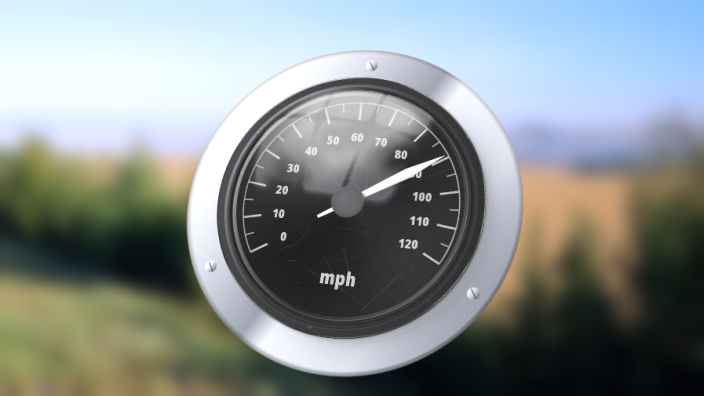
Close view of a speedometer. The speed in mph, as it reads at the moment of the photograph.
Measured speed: 90 mph
